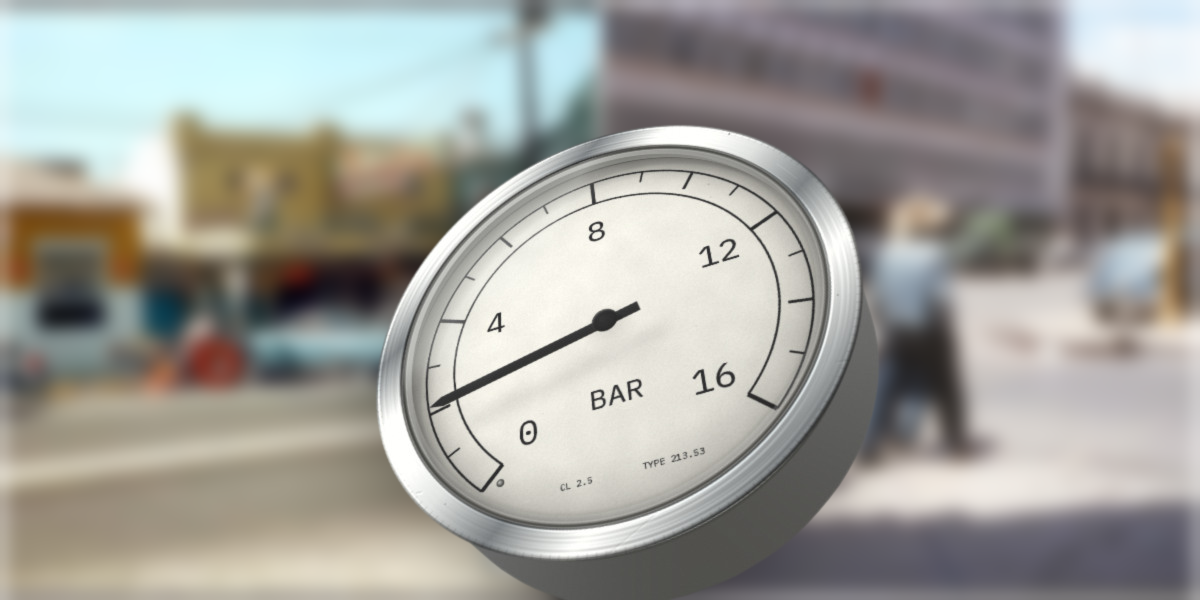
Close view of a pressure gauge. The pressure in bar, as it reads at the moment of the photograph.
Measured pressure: 2 bar
